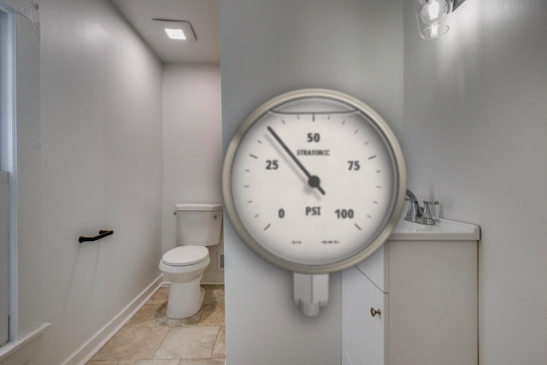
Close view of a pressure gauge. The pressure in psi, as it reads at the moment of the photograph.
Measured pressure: 35 psi
